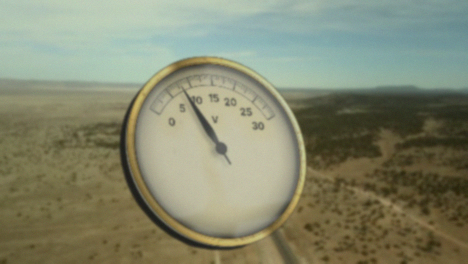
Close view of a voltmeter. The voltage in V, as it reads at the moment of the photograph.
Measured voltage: 7.5 V
